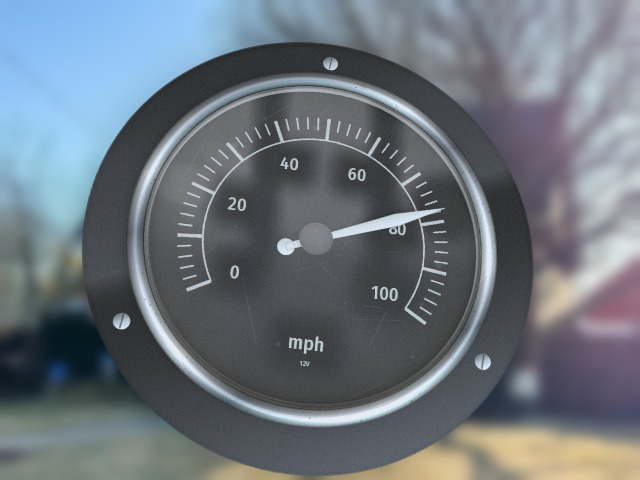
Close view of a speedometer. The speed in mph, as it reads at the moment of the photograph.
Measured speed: 78 mph
